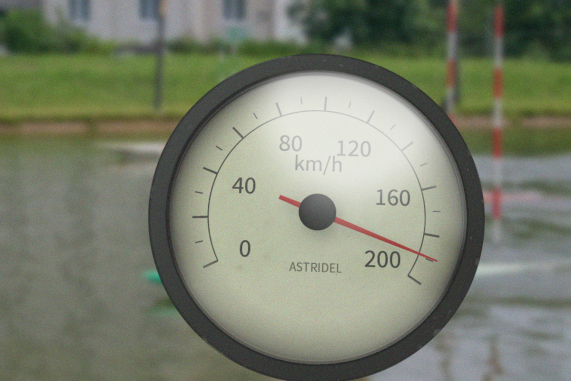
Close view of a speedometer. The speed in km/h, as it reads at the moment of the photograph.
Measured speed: 190 km/h
